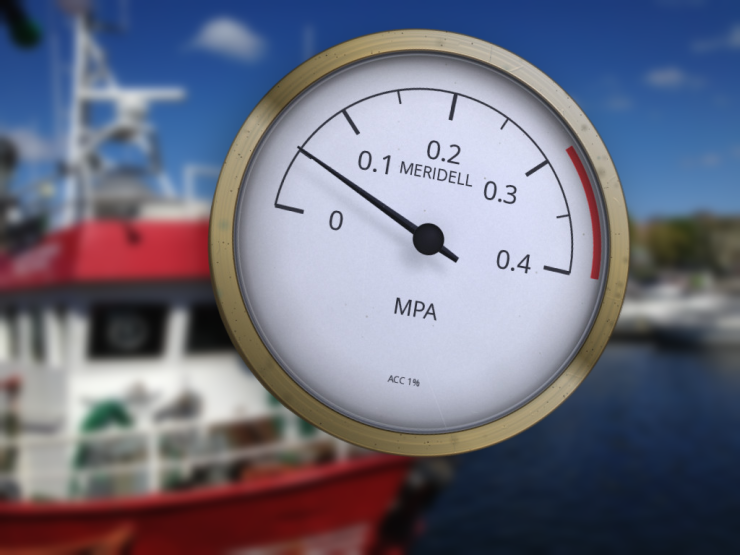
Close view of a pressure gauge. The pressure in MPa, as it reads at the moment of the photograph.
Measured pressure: 0.05 MPa
